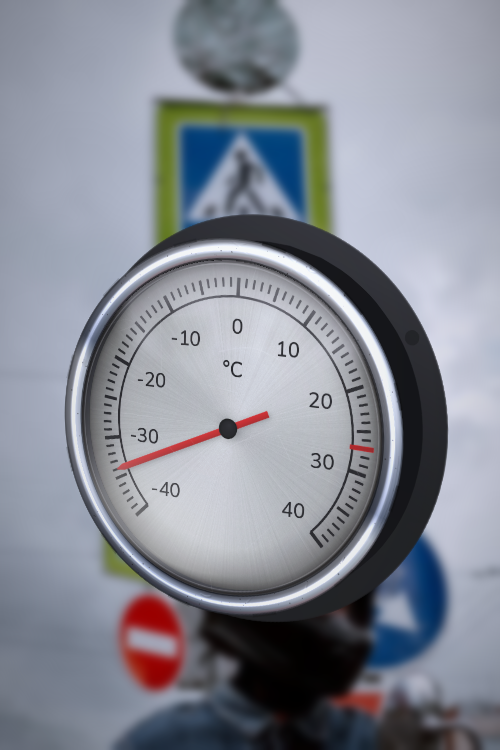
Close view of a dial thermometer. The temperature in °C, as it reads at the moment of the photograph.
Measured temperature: -34 °C
